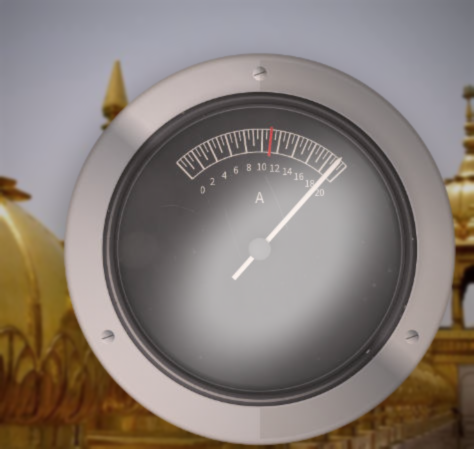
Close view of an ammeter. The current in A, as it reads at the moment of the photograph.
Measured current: 19 A
